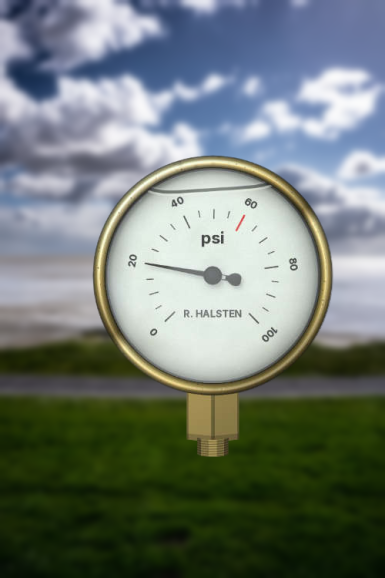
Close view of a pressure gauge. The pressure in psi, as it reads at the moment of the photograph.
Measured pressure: 20 psi
